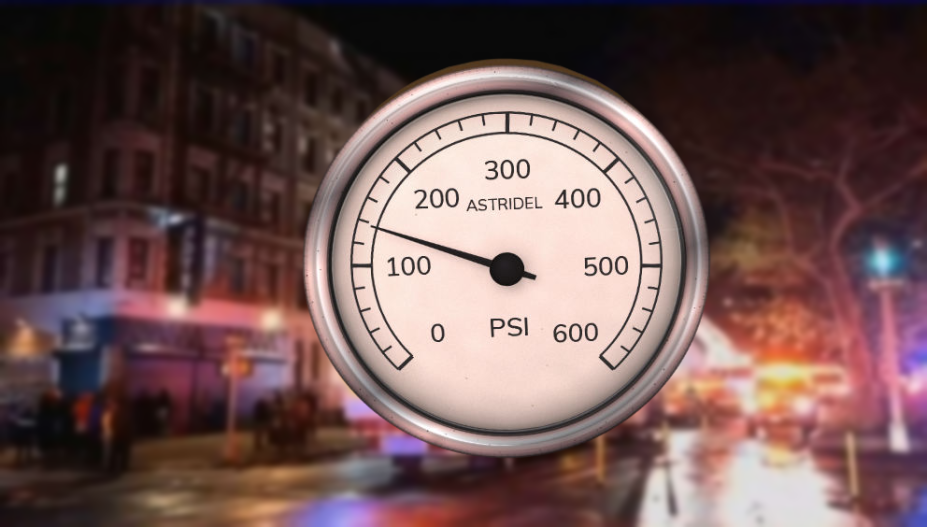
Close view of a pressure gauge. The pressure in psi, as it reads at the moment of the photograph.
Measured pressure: 140 psi
